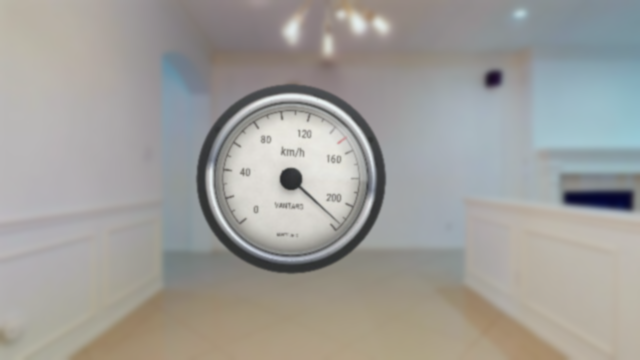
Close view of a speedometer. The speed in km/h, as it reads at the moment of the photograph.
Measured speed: 215 km/h
